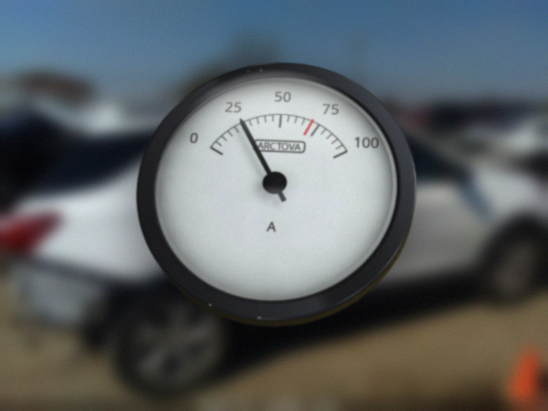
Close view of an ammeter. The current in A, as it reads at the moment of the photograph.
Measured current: 25 A
